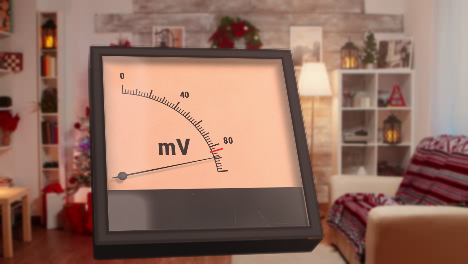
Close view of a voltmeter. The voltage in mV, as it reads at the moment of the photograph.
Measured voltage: 90 mV
